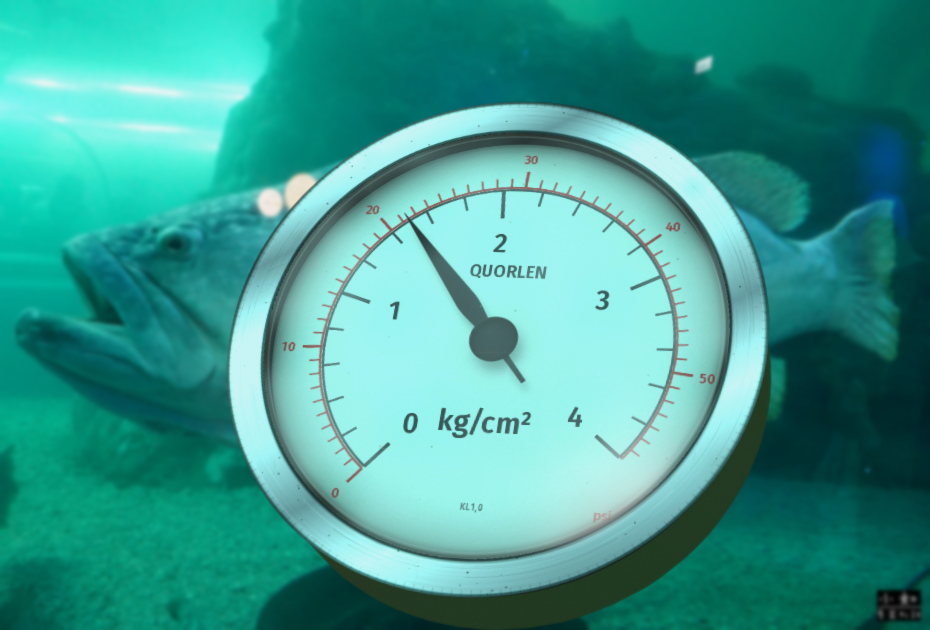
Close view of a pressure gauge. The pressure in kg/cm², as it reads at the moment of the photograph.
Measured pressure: 1.5 kg/cm²
